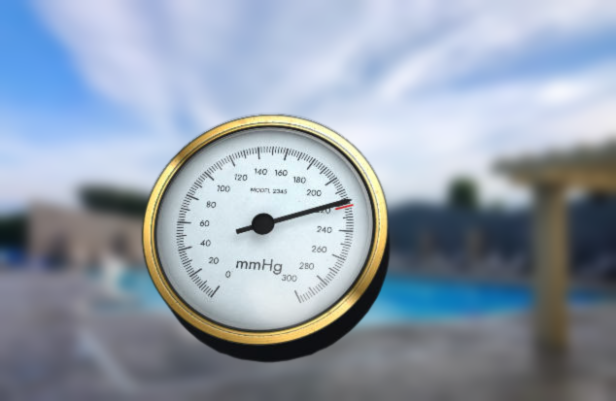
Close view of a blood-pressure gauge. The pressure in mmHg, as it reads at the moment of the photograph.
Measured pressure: 220 mmHg
